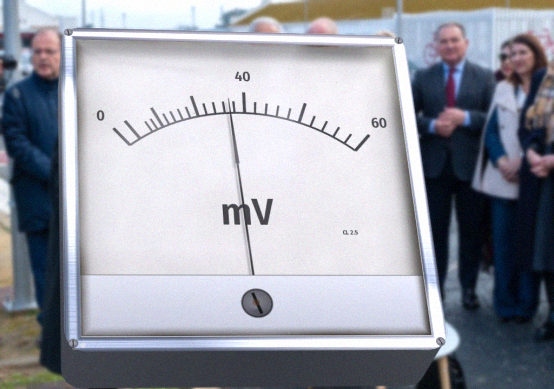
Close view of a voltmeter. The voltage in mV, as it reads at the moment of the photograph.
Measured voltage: 37 mV
